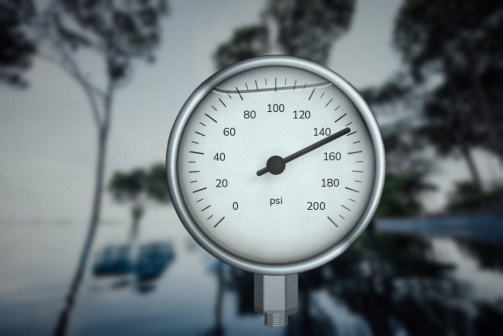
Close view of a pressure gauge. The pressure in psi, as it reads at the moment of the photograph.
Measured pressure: 147.5 psi
